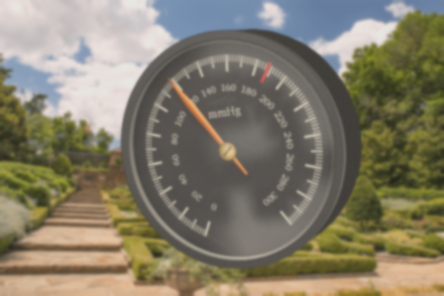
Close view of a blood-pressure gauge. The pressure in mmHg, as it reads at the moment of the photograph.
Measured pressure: 120 mmHg
